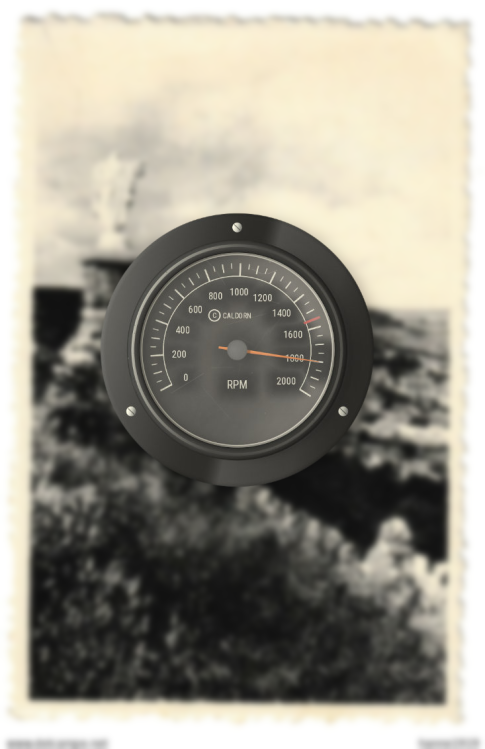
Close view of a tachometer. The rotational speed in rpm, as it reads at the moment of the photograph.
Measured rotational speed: 1800 rpm
